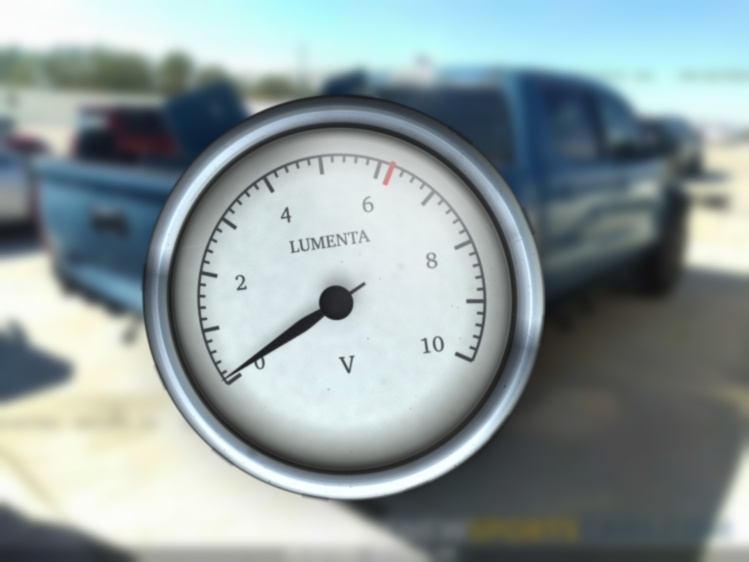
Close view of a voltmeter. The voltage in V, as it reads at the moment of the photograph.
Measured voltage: 0.1 V
